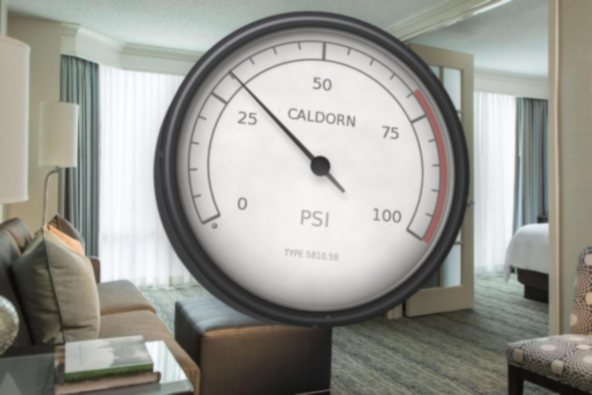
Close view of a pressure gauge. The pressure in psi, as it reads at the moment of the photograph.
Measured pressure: 30 psi
